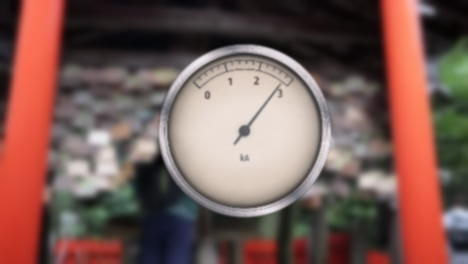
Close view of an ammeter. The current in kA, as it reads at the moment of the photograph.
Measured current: 2.8 kA
